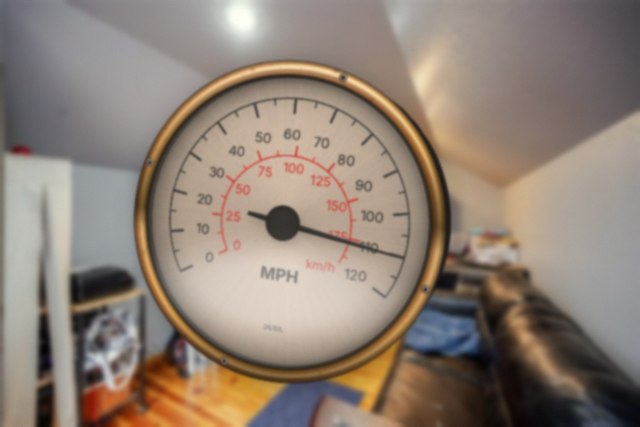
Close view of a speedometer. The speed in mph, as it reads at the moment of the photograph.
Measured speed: 110 mph
